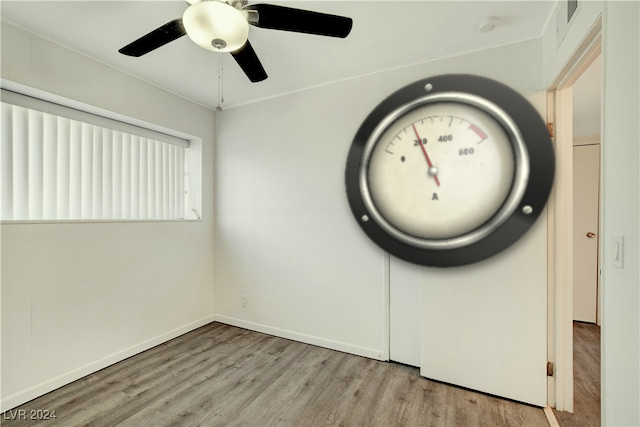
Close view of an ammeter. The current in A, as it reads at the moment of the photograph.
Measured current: 200 A
